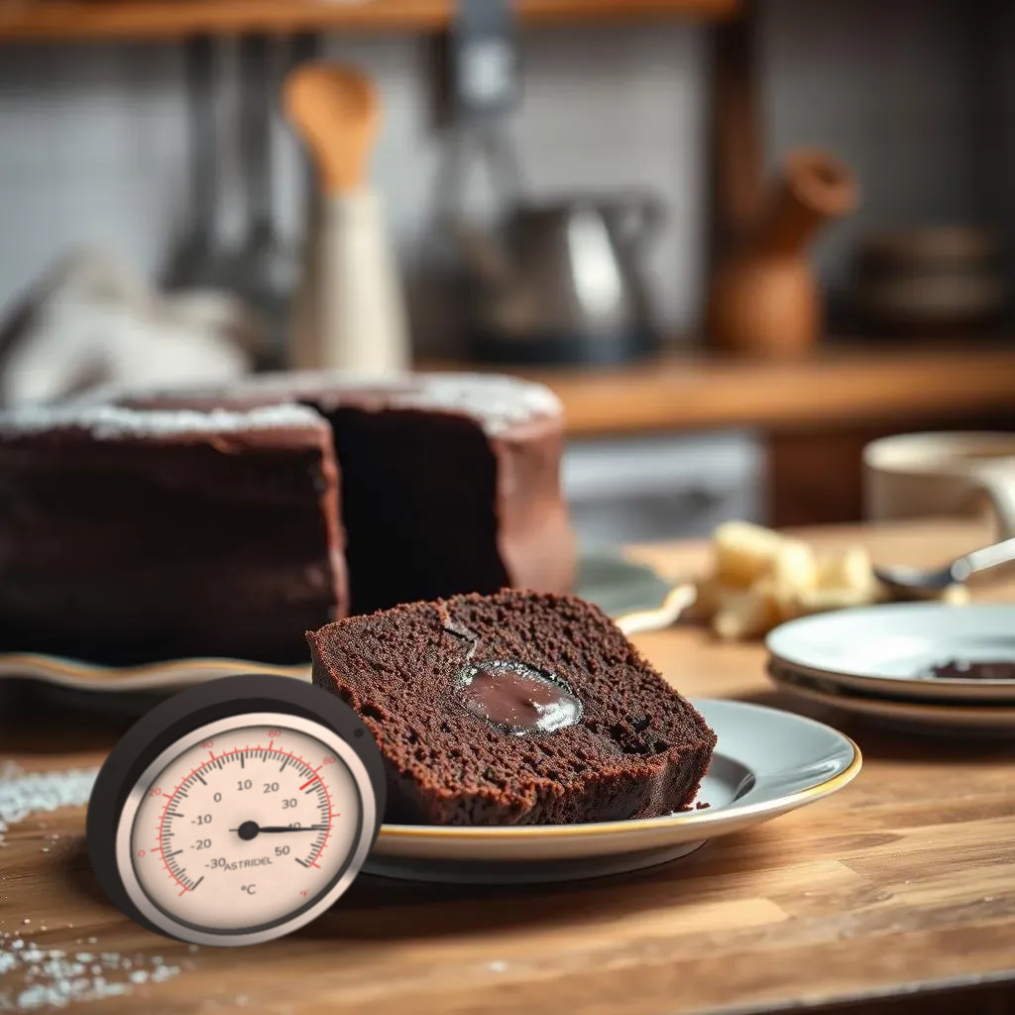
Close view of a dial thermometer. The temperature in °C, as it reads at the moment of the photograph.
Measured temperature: 40 °C
